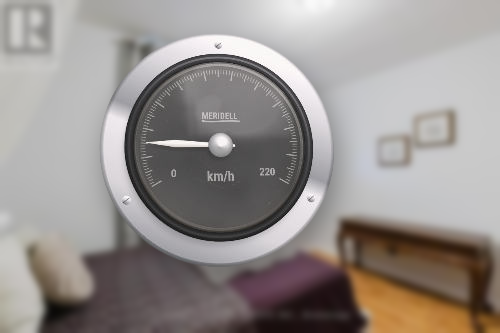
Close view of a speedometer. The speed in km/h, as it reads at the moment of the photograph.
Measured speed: 30 km/h
